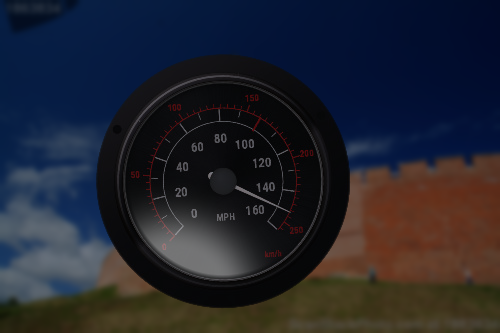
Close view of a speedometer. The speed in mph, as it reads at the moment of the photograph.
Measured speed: 150 mph
